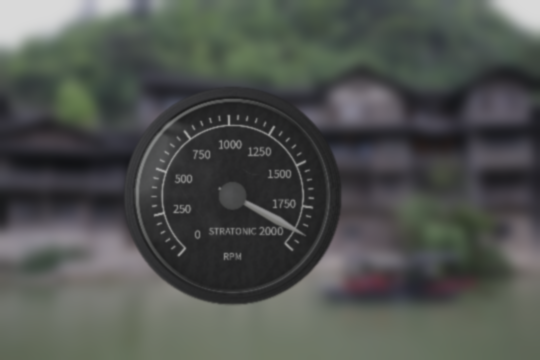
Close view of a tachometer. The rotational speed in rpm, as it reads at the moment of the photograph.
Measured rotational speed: 1900 rpm
